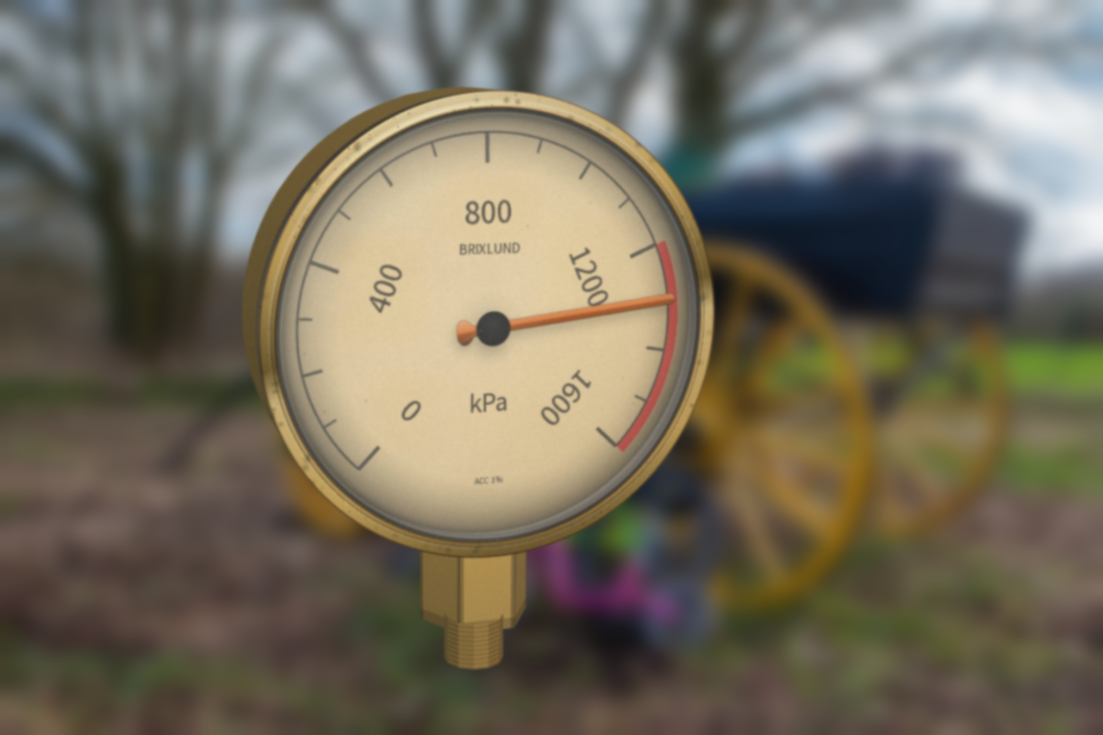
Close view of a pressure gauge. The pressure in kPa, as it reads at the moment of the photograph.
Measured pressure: 1300 kPa
